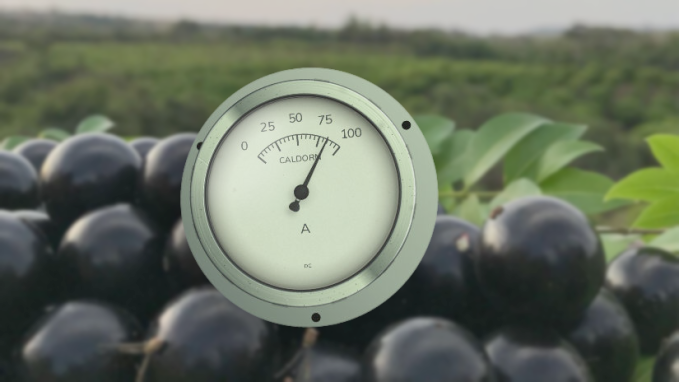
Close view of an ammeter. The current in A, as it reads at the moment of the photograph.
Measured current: 85 A
